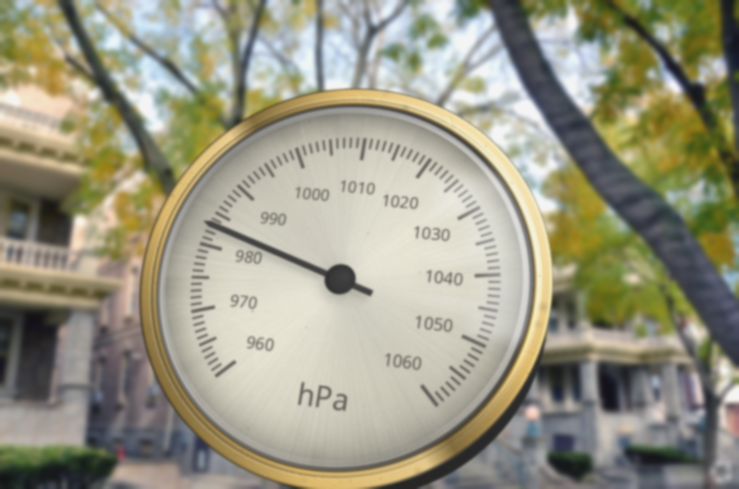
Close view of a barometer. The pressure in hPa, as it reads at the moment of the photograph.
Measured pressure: 983 hPa
